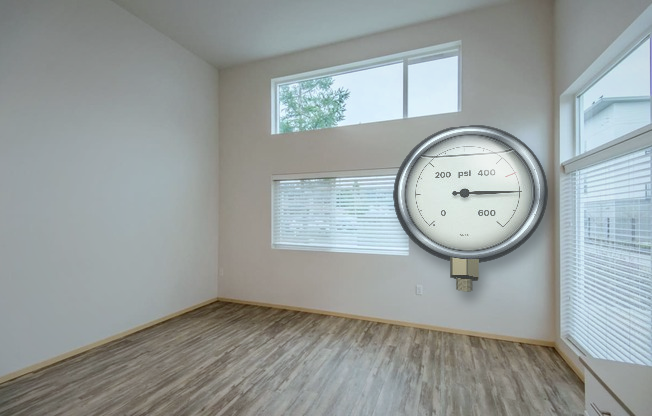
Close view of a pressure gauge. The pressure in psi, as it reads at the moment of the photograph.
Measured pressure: 500 psi
